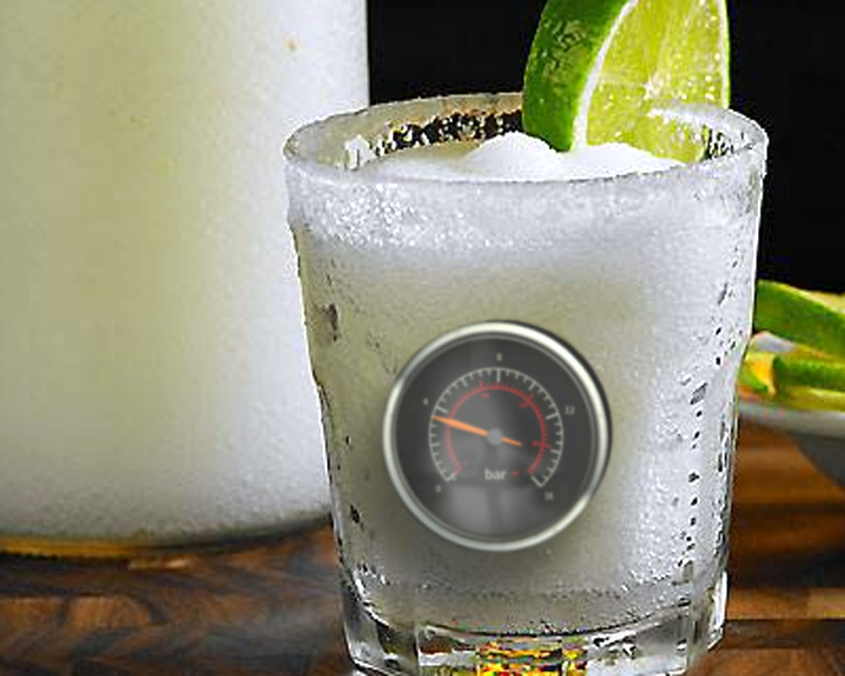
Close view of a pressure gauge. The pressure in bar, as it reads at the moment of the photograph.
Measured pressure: 3.5 bar
